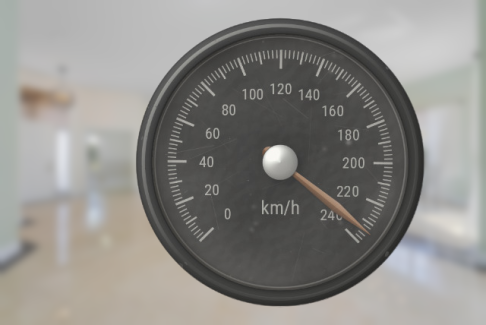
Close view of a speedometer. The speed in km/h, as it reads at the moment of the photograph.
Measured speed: 234 km/h
